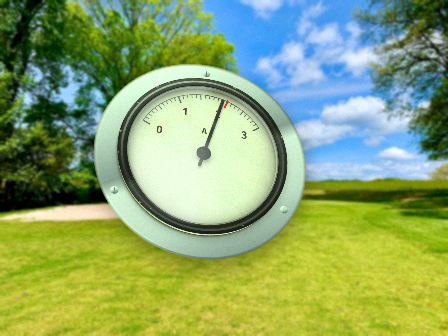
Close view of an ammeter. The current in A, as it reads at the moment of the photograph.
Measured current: 2 A
